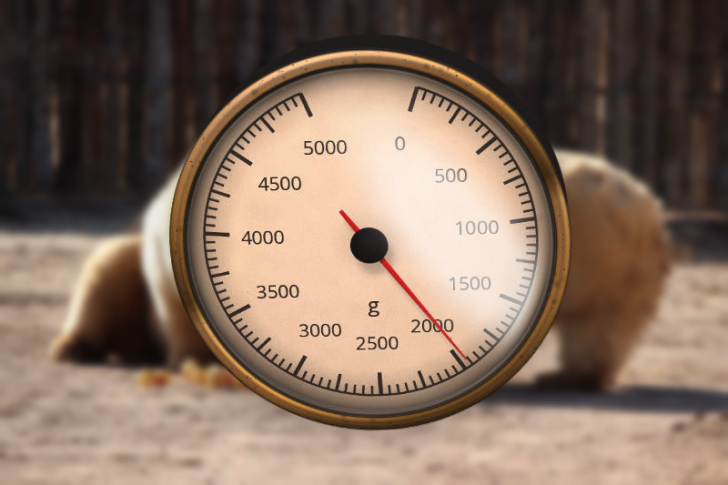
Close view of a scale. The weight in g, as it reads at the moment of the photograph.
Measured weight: 1950 g
